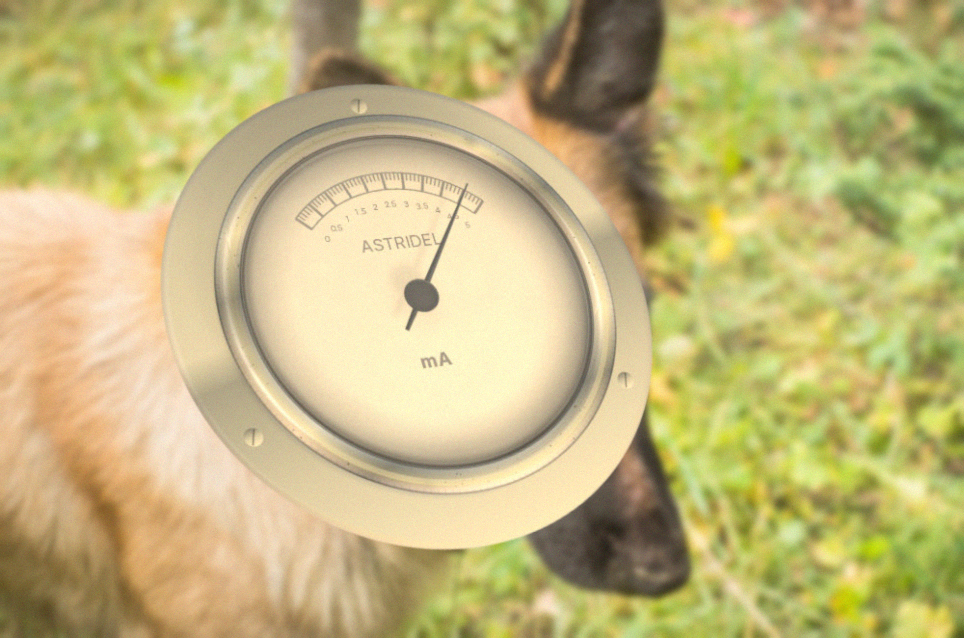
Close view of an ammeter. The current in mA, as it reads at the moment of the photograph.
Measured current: 4.5 mA
